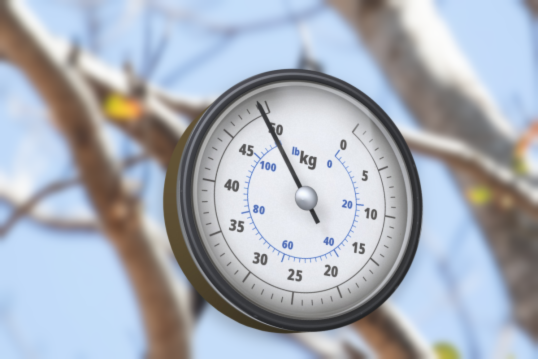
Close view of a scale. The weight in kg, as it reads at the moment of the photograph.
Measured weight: 49 kg
